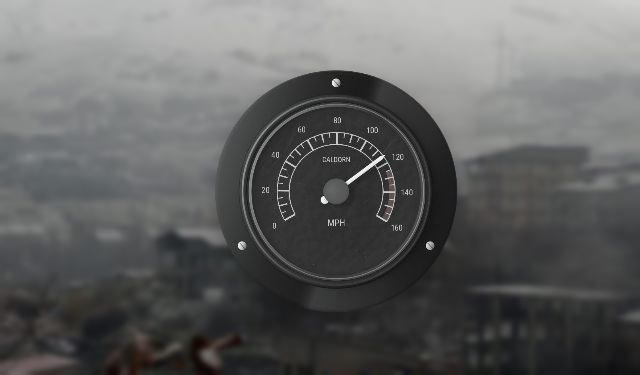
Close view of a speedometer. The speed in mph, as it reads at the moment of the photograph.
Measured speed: 115 mph
